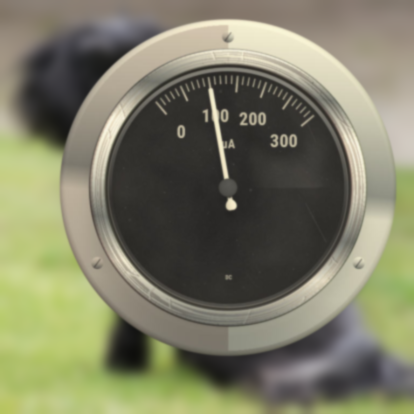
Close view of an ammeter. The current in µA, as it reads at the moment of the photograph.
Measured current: 100 µA
